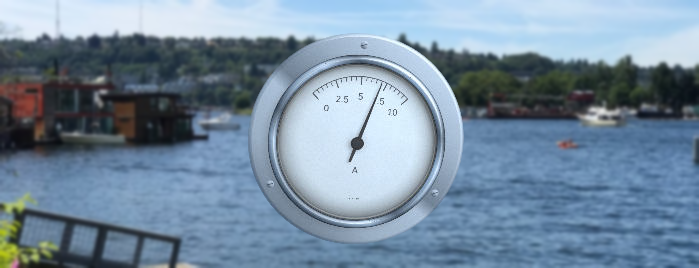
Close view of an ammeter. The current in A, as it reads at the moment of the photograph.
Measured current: 7 A
